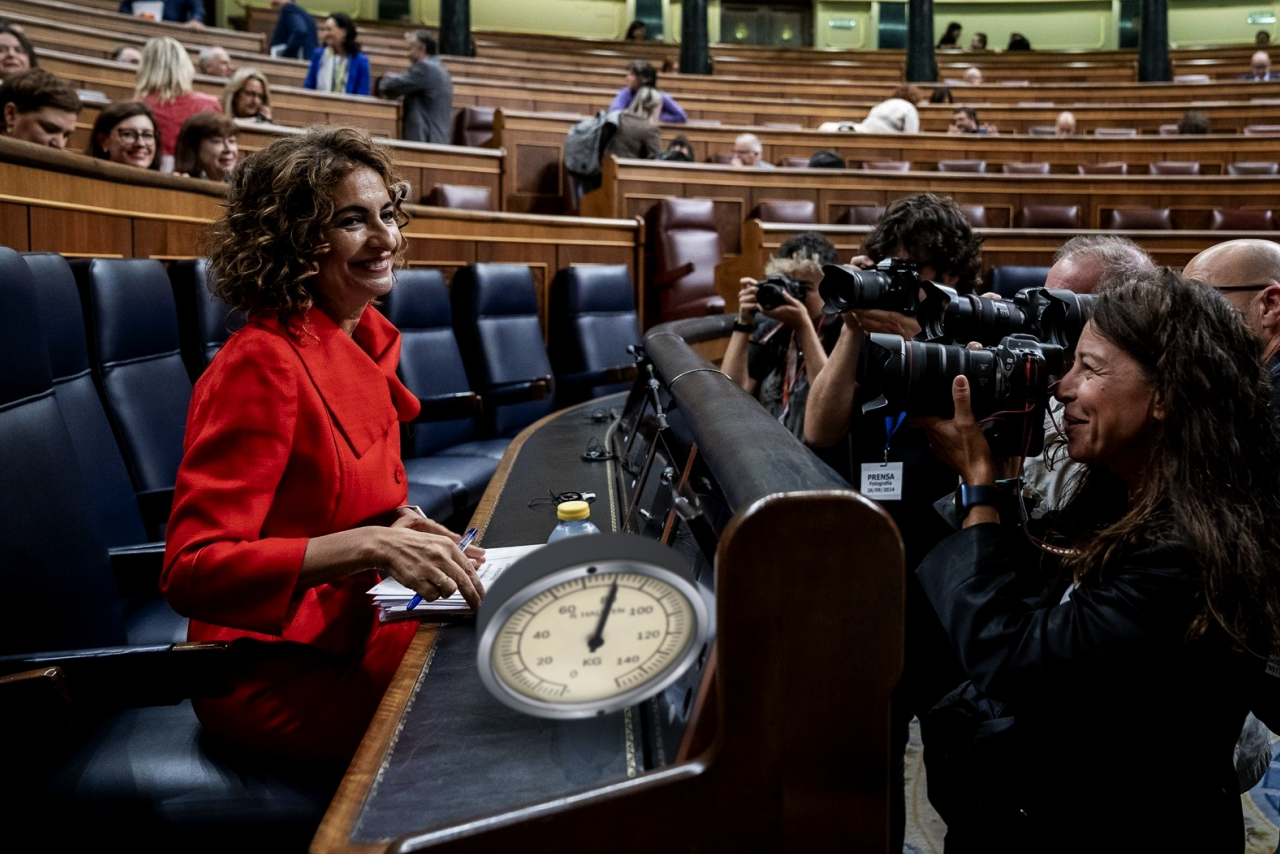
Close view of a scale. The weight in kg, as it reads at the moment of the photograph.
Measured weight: 80 kg
